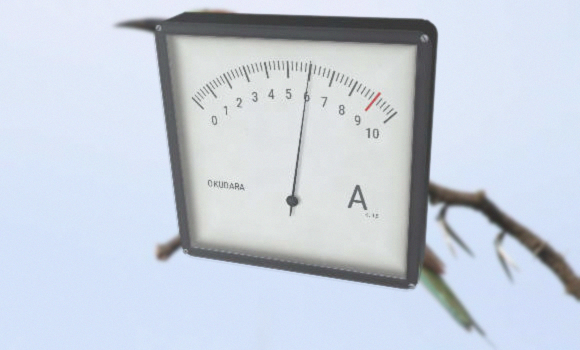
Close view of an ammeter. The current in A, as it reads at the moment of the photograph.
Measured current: 6 A
